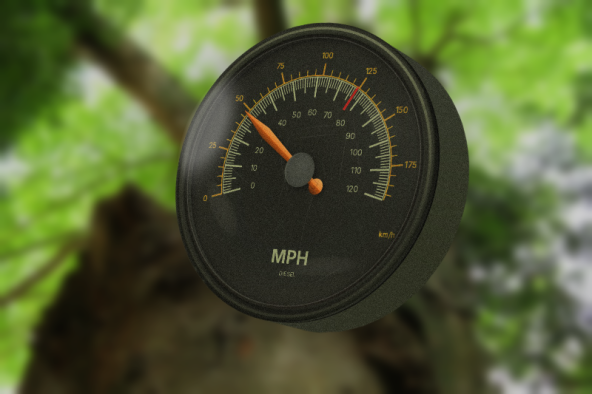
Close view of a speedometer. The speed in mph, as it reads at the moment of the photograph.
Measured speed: 30 mph
